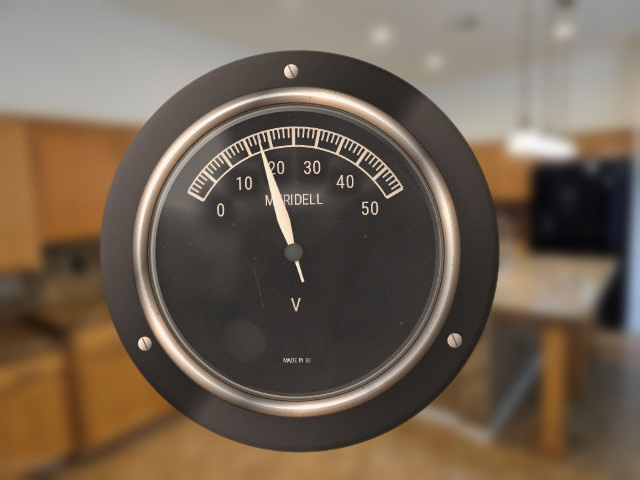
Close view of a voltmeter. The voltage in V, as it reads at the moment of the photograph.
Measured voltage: 18 V
